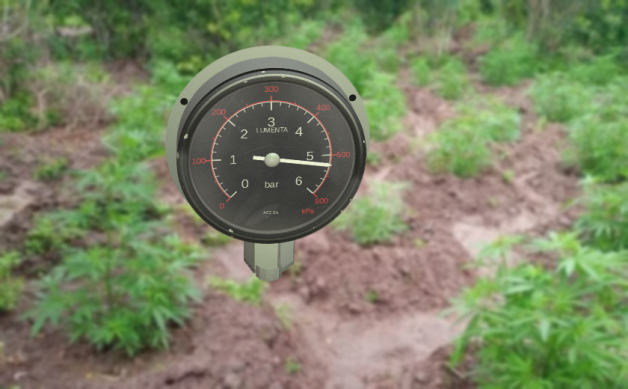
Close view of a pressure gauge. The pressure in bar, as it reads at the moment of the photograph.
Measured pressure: 5.2 bar
